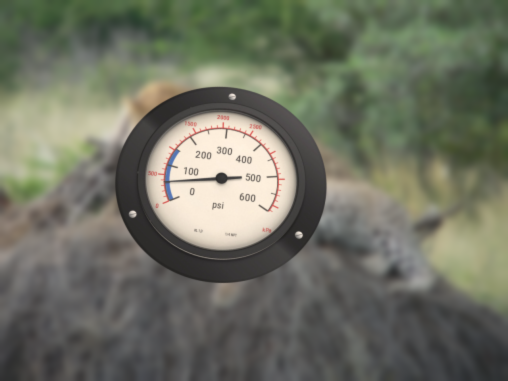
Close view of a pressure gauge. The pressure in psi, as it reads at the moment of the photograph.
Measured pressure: 50 psi
